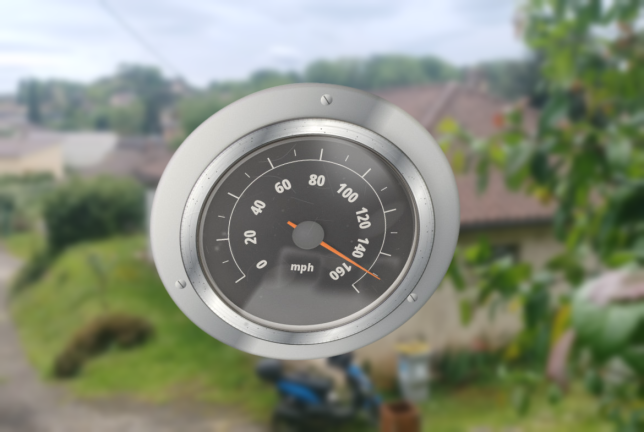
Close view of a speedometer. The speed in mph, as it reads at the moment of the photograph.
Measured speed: 150 mph
